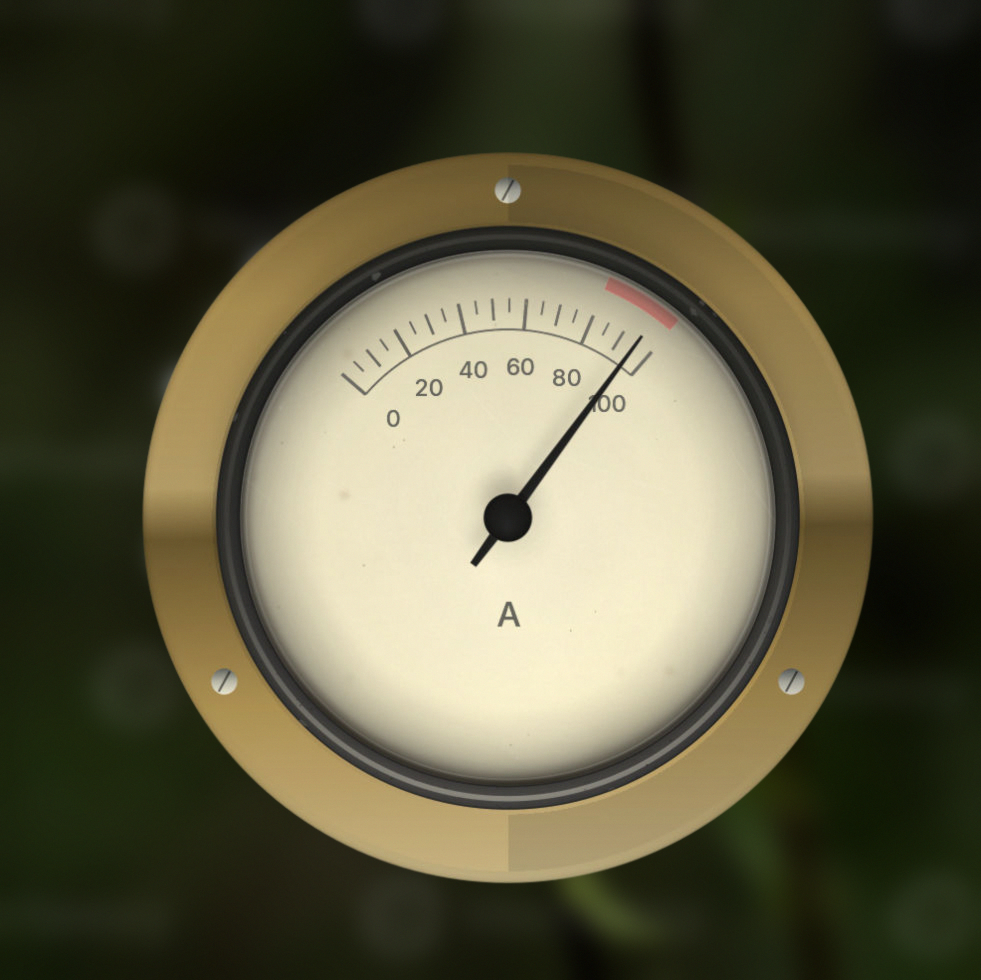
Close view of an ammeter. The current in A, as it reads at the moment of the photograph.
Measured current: 95 A
